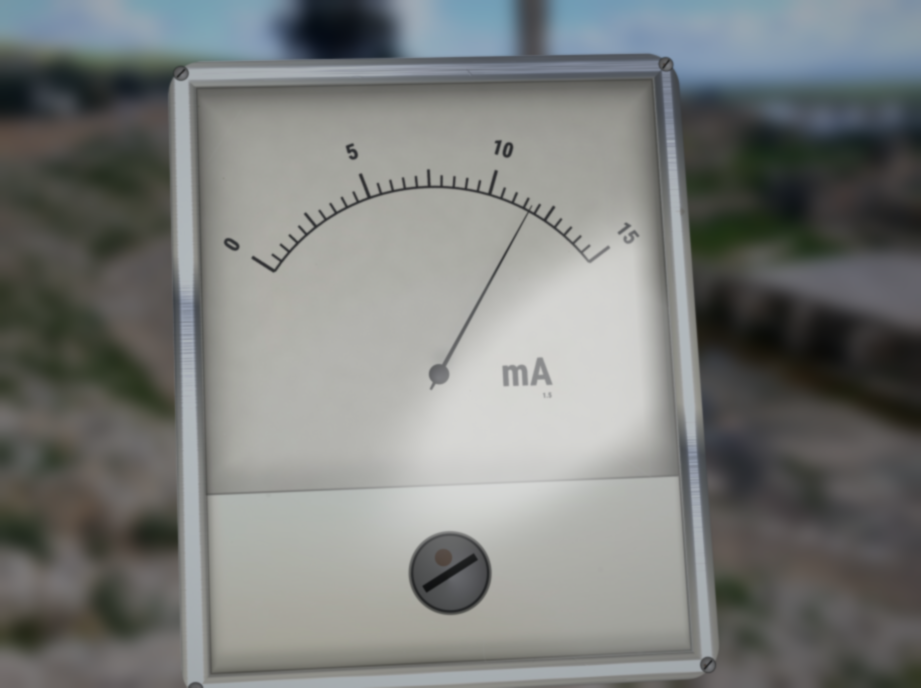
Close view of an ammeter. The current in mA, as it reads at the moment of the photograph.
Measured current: 11.75 mA
